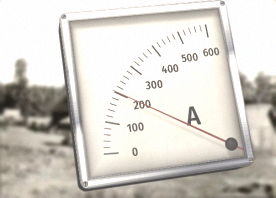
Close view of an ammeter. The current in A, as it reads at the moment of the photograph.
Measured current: 200 A
